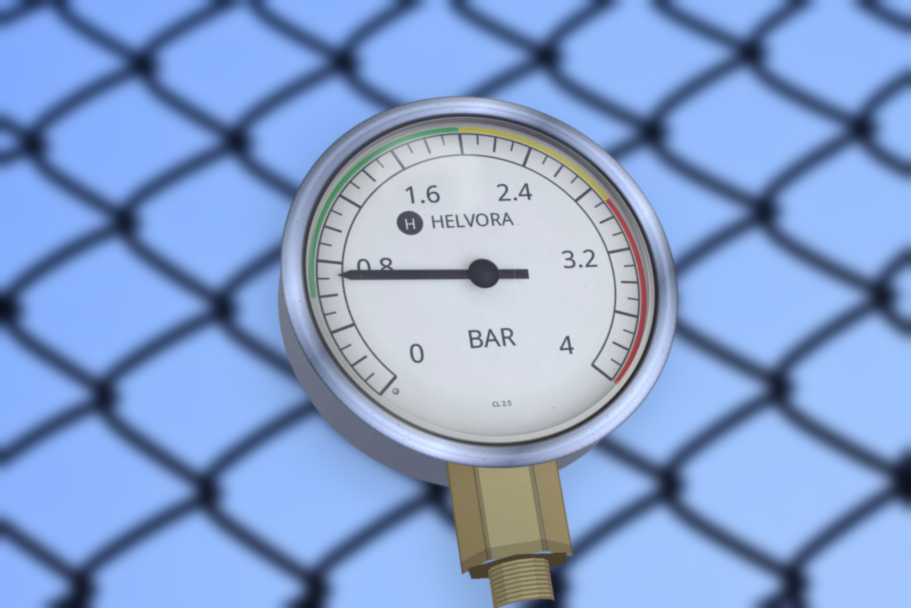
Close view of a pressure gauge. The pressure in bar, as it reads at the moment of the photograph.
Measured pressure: 0.7 bar
